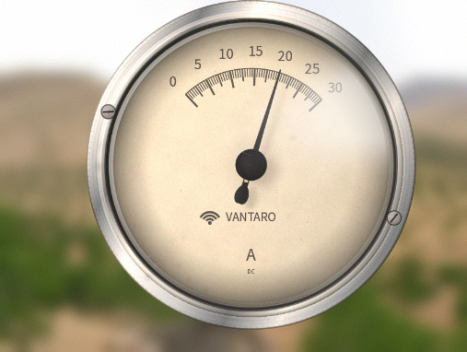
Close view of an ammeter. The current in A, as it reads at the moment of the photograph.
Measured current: 20 A
